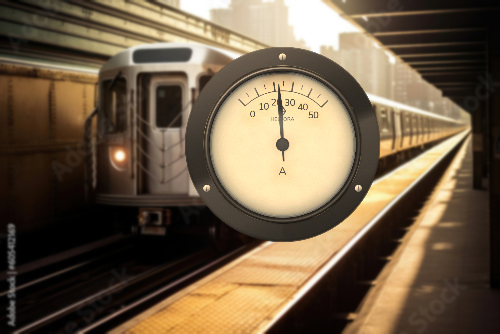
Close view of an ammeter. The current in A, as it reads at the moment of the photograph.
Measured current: 22.5 A
